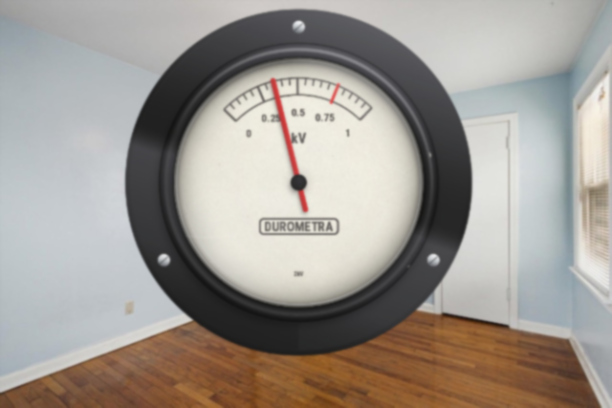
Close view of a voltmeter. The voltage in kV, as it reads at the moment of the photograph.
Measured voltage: 0.35 kV
